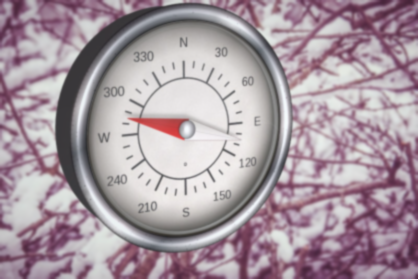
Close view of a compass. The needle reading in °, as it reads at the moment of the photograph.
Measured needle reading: 285 °
